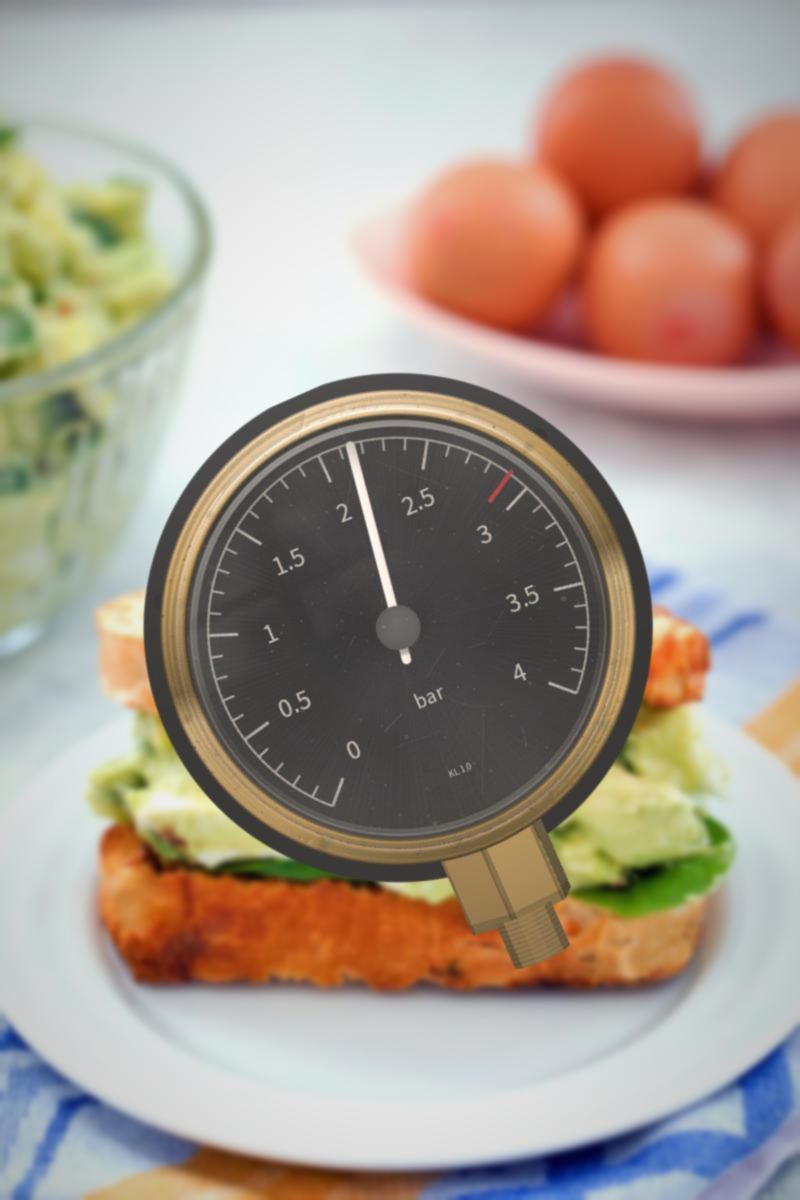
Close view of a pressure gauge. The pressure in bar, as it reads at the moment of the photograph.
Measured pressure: 2.15 bar
